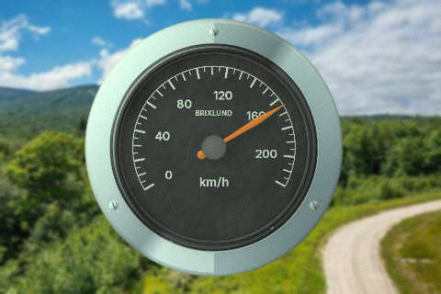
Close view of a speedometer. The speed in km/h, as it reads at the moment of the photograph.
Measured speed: 165 km/h
